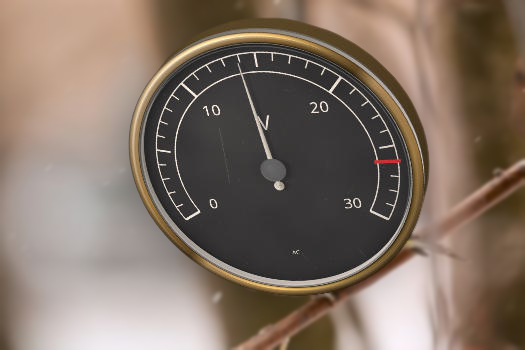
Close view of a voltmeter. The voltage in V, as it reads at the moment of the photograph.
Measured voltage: 14 V
